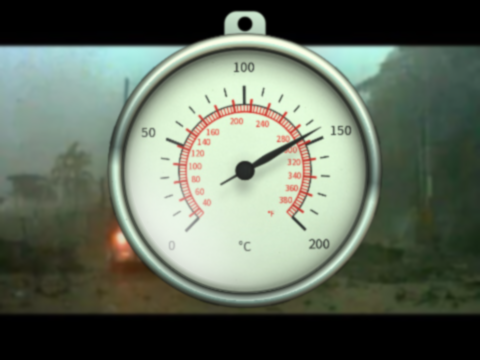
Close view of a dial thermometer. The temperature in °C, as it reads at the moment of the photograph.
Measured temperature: 145 °C
